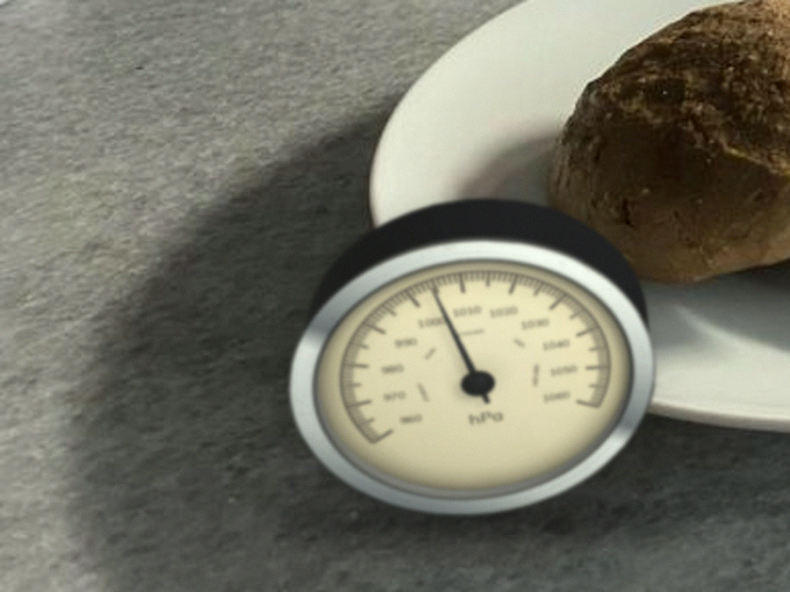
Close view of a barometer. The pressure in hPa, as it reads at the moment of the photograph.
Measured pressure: 1005 hPa
